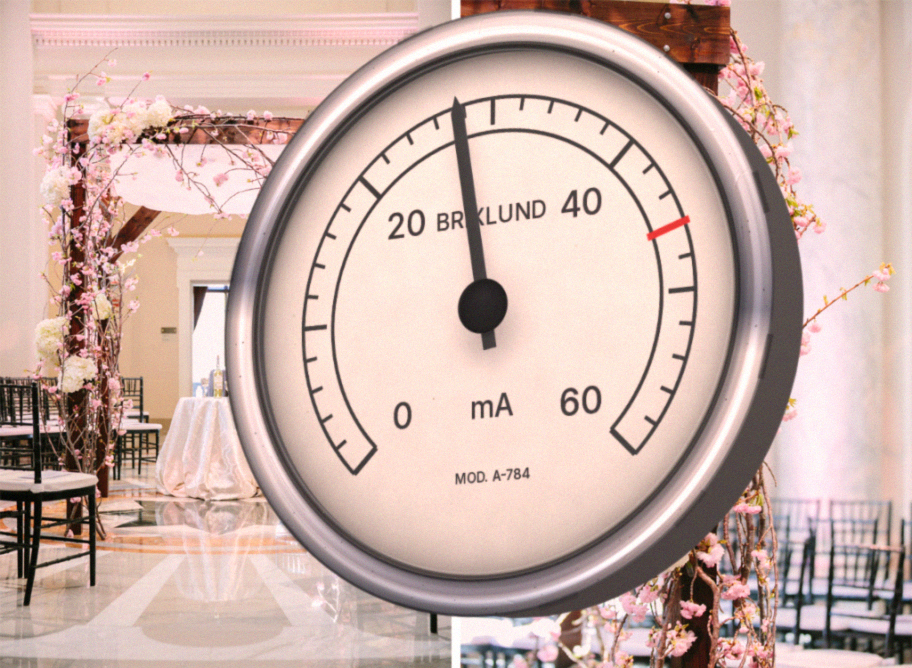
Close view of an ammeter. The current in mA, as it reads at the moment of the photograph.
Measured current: 28 mA
